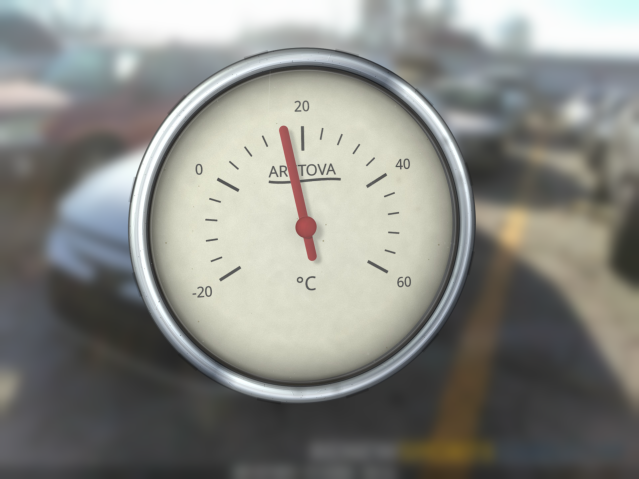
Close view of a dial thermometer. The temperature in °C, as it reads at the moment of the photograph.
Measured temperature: 16 °C
